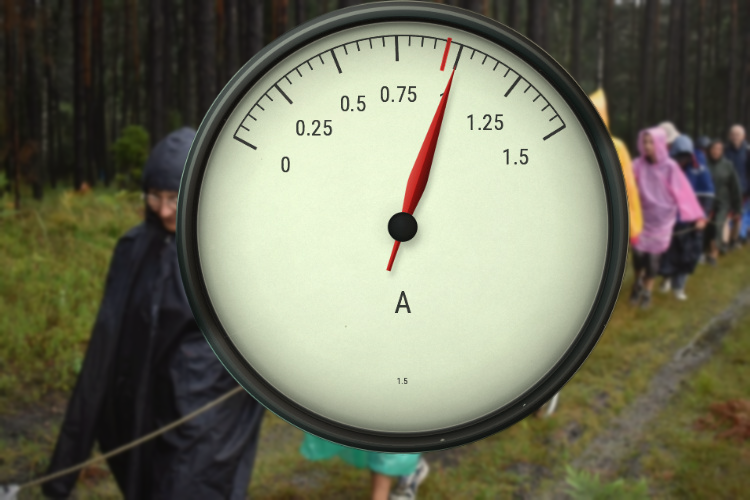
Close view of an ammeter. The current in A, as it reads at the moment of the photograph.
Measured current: 1 A
